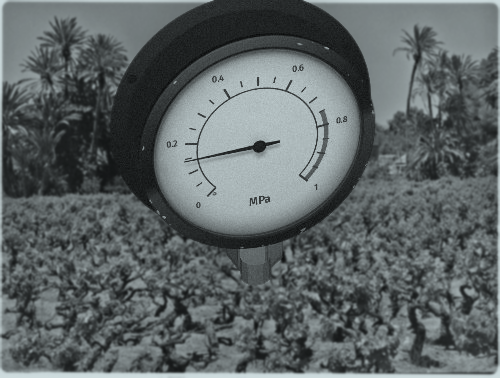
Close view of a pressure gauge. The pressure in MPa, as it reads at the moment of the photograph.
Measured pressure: 0.15 MPa
